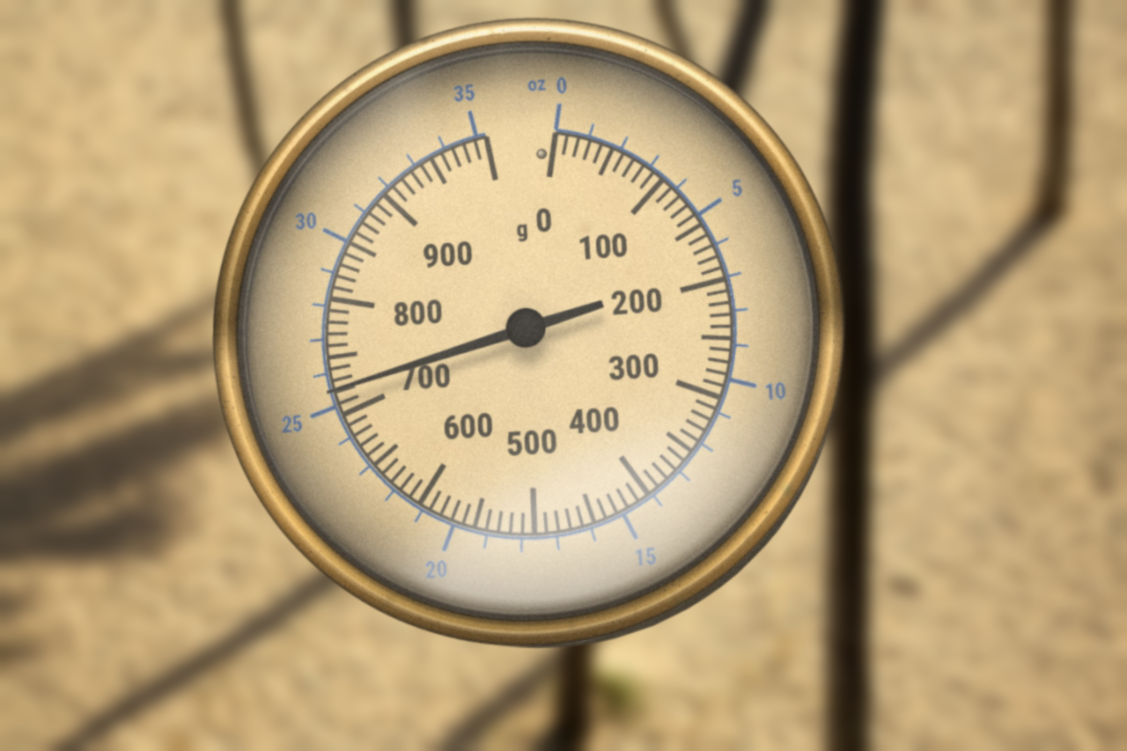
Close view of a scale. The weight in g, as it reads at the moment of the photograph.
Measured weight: 720 g
